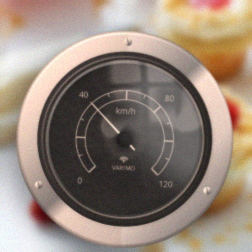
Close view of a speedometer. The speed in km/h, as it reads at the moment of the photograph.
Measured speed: 40 km/h
